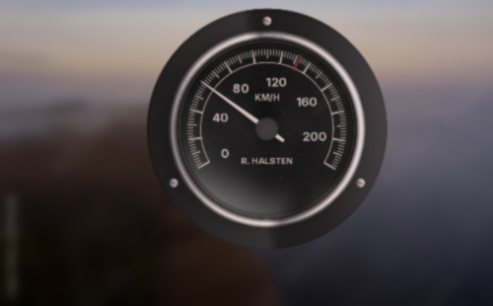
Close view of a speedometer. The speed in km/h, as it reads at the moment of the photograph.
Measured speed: 60 km/h
